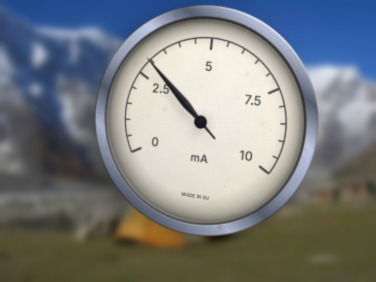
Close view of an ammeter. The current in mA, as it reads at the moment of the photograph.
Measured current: 3 mA
